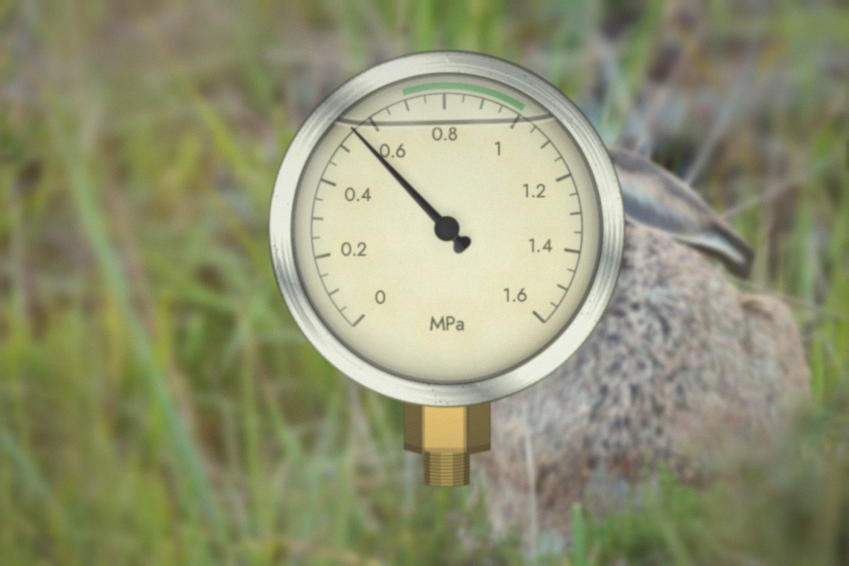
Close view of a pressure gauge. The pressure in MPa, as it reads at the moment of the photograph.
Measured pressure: 0.55 MPa
